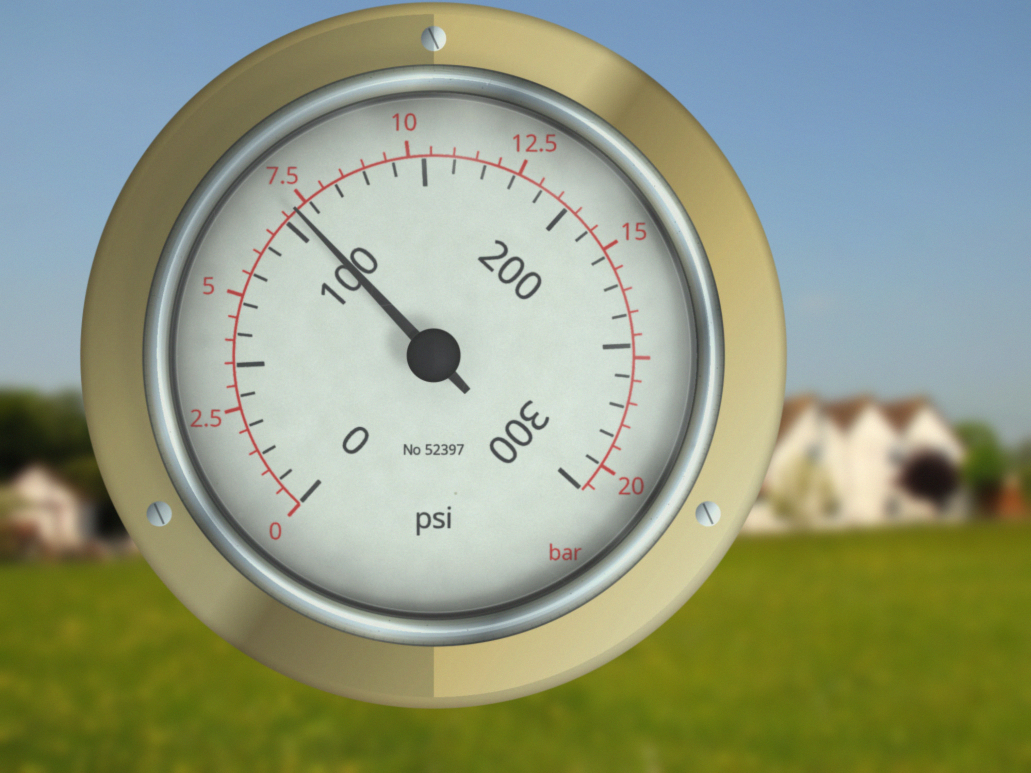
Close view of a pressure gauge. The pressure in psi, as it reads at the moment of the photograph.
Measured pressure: 105 psi
